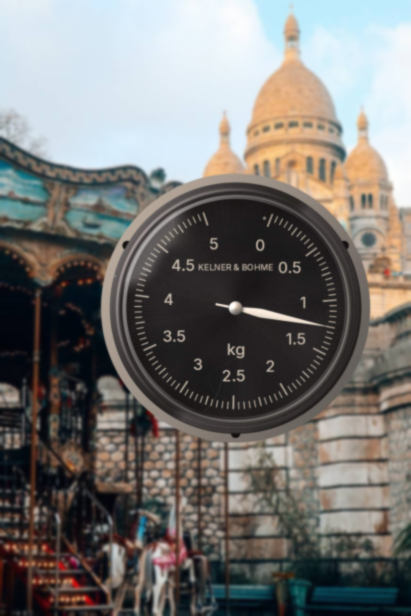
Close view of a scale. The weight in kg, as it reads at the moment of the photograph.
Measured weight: 1.25 kg
